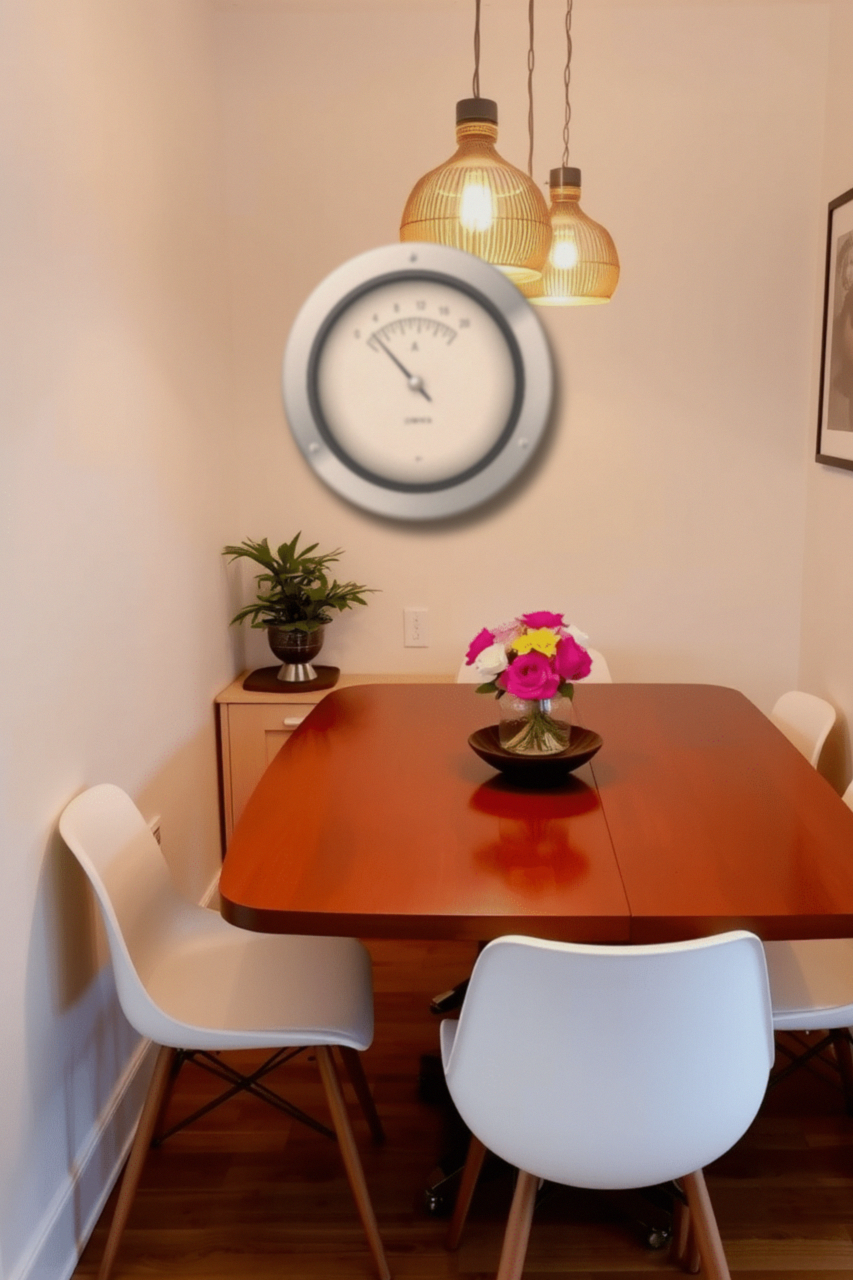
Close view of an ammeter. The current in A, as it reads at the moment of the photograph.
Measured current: 2 A
